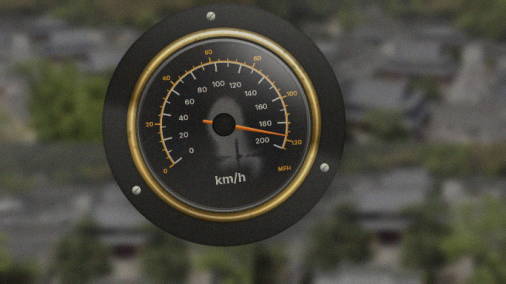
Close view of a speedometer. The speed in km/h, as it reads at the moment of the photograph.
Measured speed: 190 km/h
